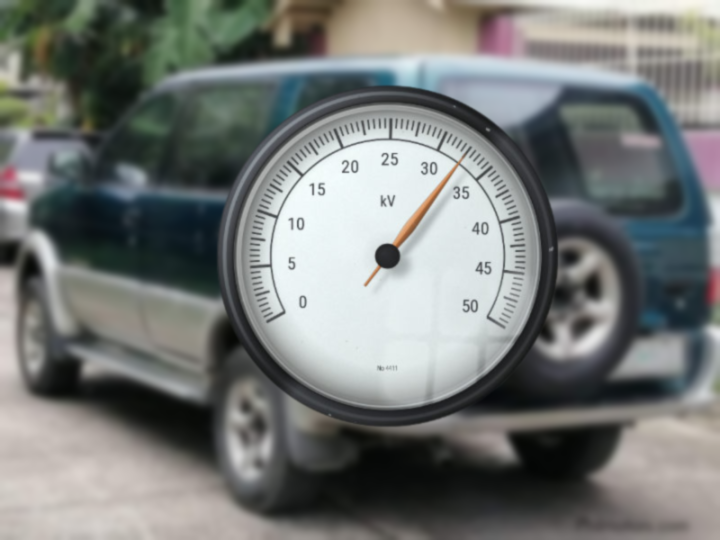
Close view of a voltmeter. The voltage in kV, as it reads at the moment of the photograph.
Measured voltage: 32.5 kV
